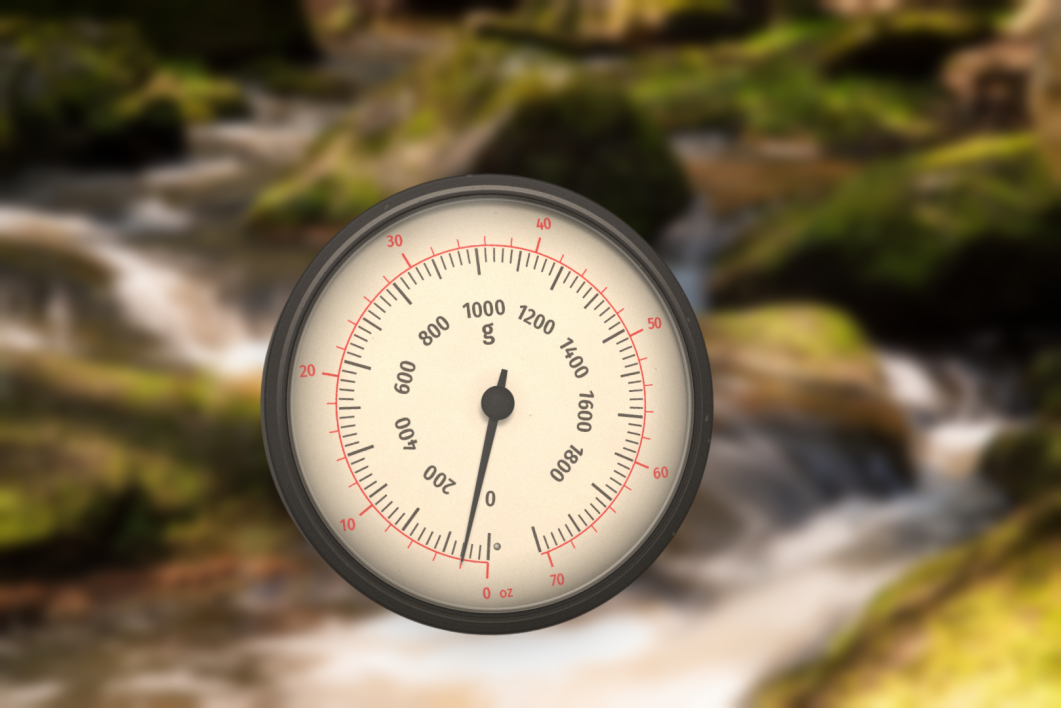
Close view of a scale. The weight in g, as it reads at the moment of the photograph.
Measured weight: 60 g
